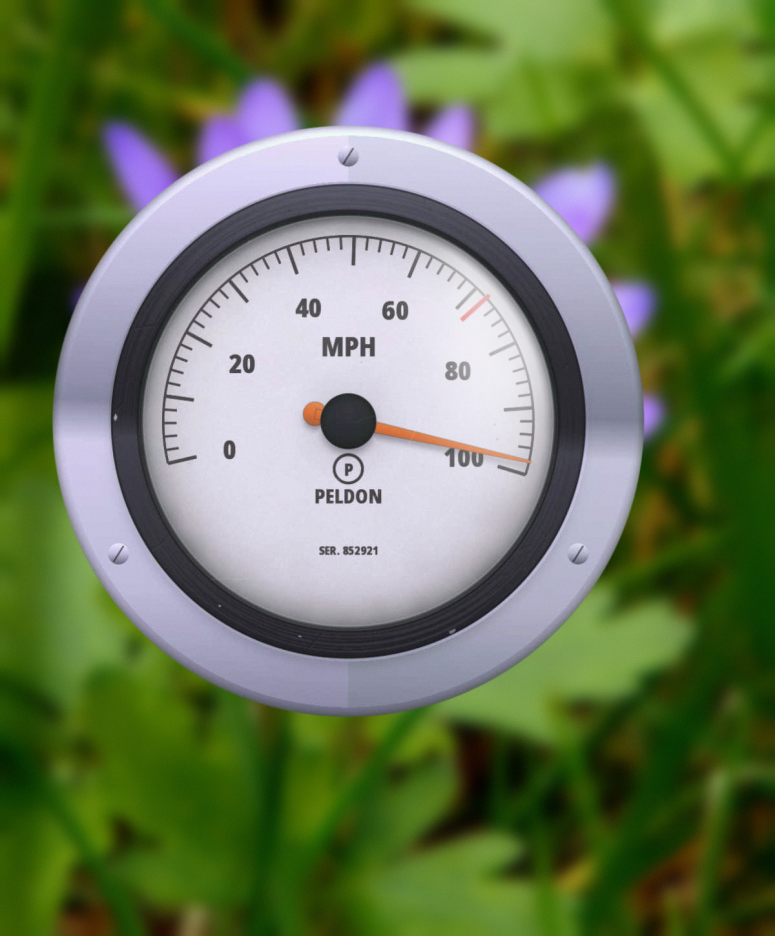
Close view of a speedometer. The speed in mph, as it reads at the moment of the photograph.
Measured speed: 98 mph
